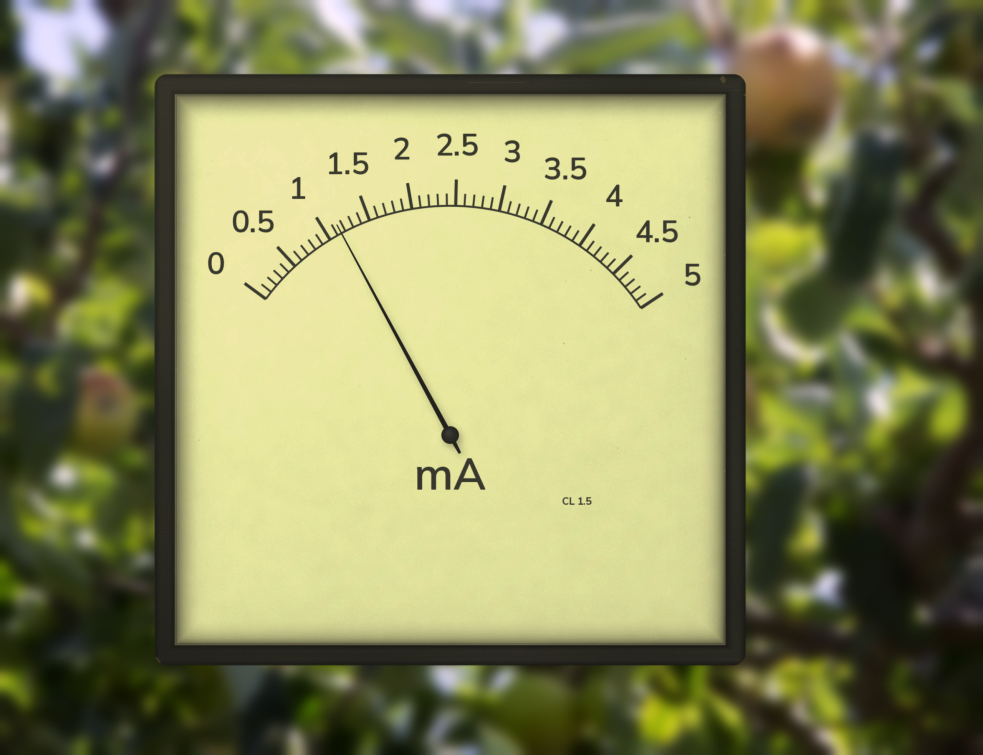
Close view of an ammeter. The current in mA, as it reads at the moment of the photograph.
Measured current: 1.15 mA
